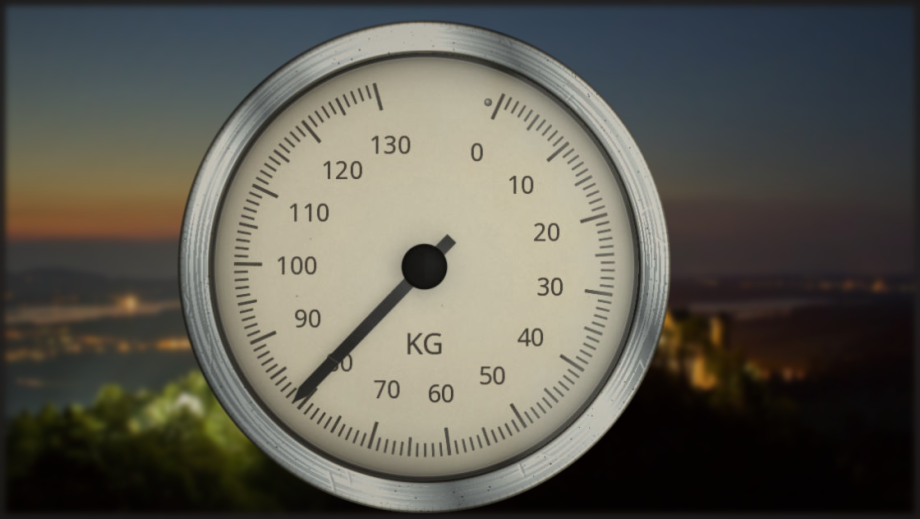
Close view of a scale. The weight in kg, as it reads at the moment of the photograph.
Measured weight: 81 kg
